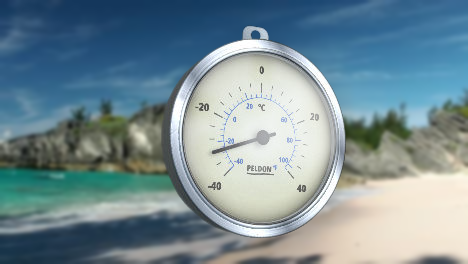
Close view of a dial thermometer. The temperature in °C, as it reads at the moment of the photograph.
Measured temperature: -32 °C
